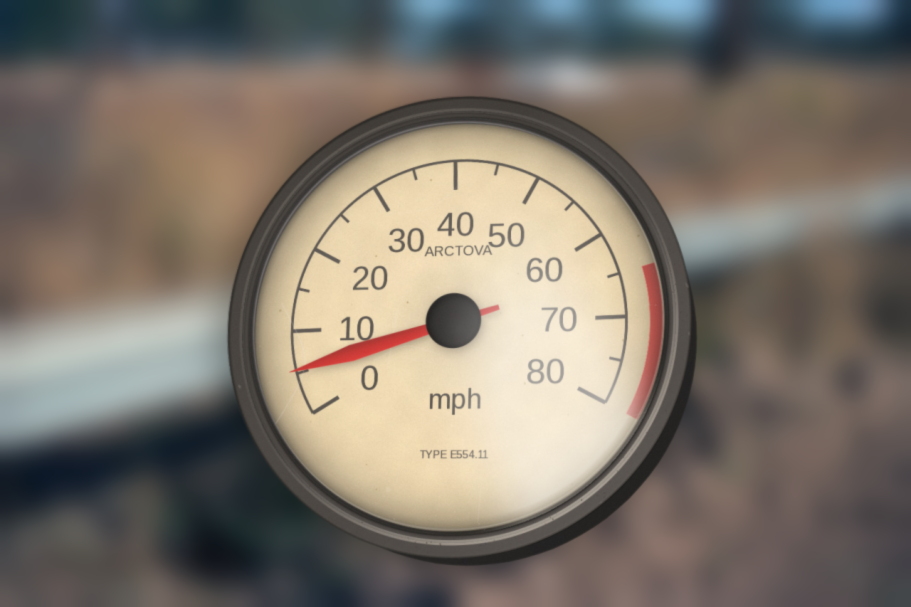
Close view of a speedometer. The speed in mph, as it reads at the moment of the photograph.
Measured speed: 5 mph
